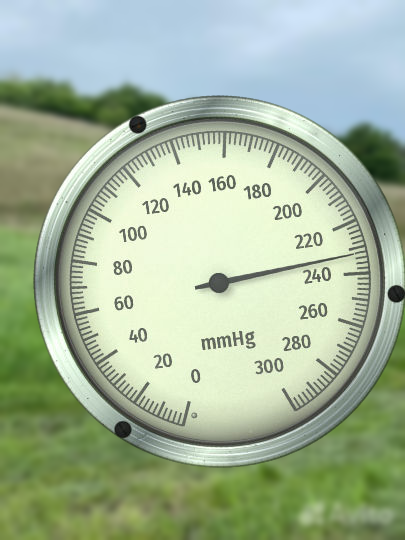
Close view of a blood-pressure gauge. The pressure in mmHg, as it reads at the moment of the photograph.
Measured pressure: 232 mmHg
